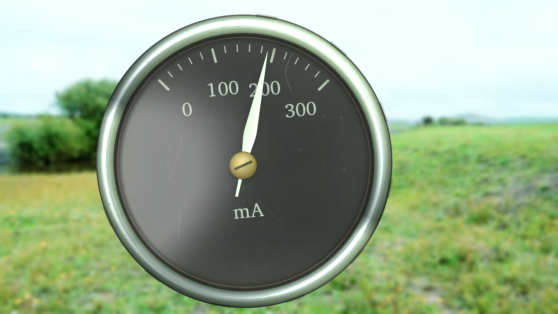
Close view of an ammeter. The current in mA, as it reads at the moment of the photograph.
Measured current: 190 mA
